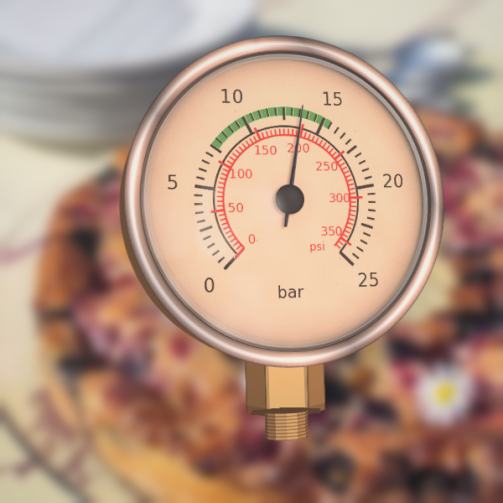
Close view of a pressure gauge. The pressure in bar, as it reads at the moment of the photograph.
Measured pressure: 13.5 bar
